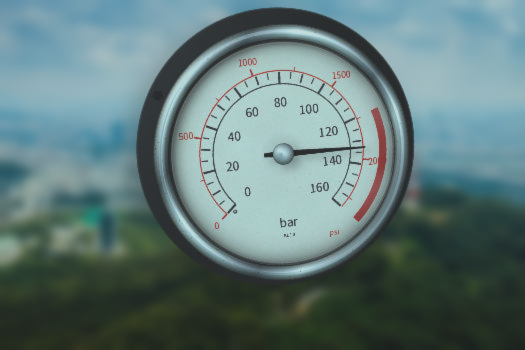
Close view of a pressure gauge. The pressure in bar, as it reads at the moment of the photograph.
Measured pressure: 132.5 bar
